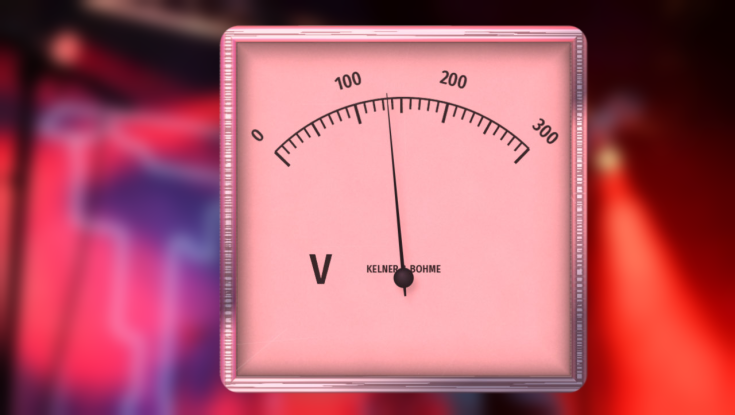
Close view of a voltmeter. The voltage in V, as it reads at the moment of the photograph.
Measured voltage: 135 V
